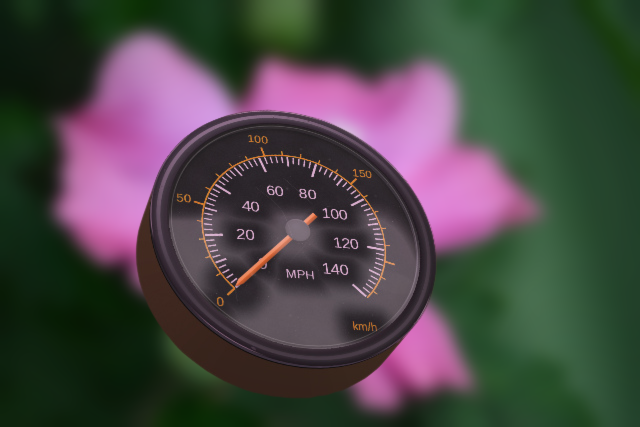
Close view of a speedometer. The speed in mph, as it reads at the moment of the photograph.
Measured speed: 0 mph
